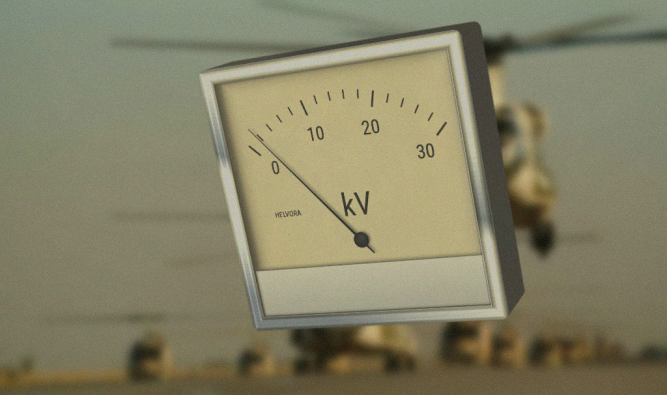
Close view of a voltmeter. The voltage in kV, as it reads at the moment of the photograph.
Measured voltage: 2 kV
